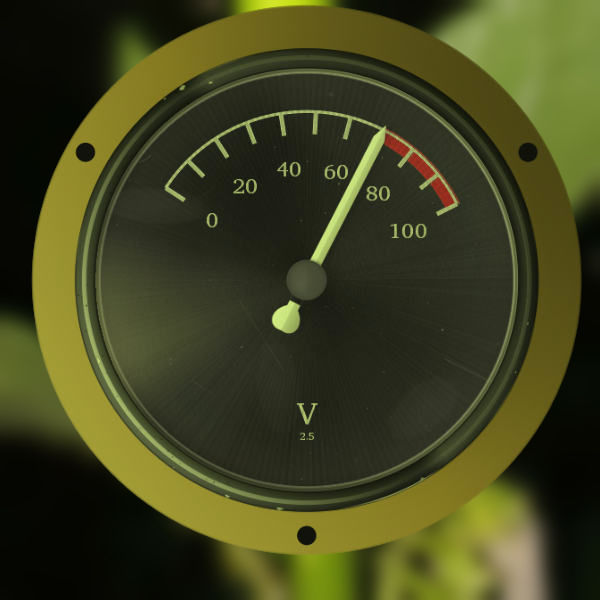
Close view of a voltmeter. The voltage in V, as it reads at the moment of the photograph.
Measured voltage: 70 V
